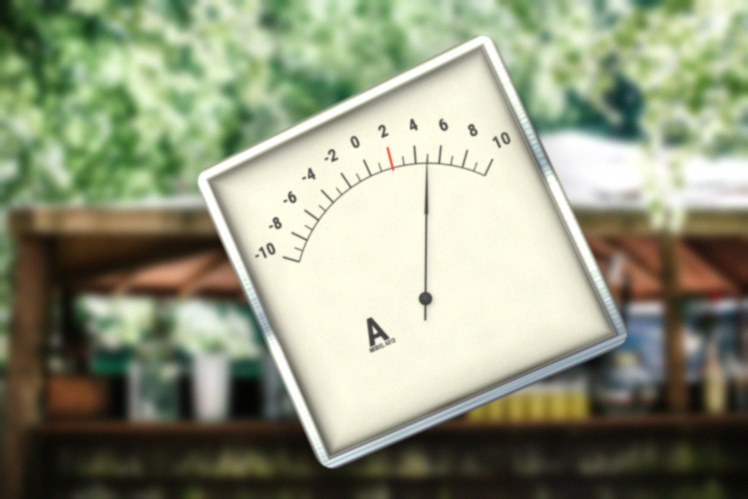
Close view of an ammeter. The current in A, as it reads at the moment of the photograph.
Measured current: 5 A
